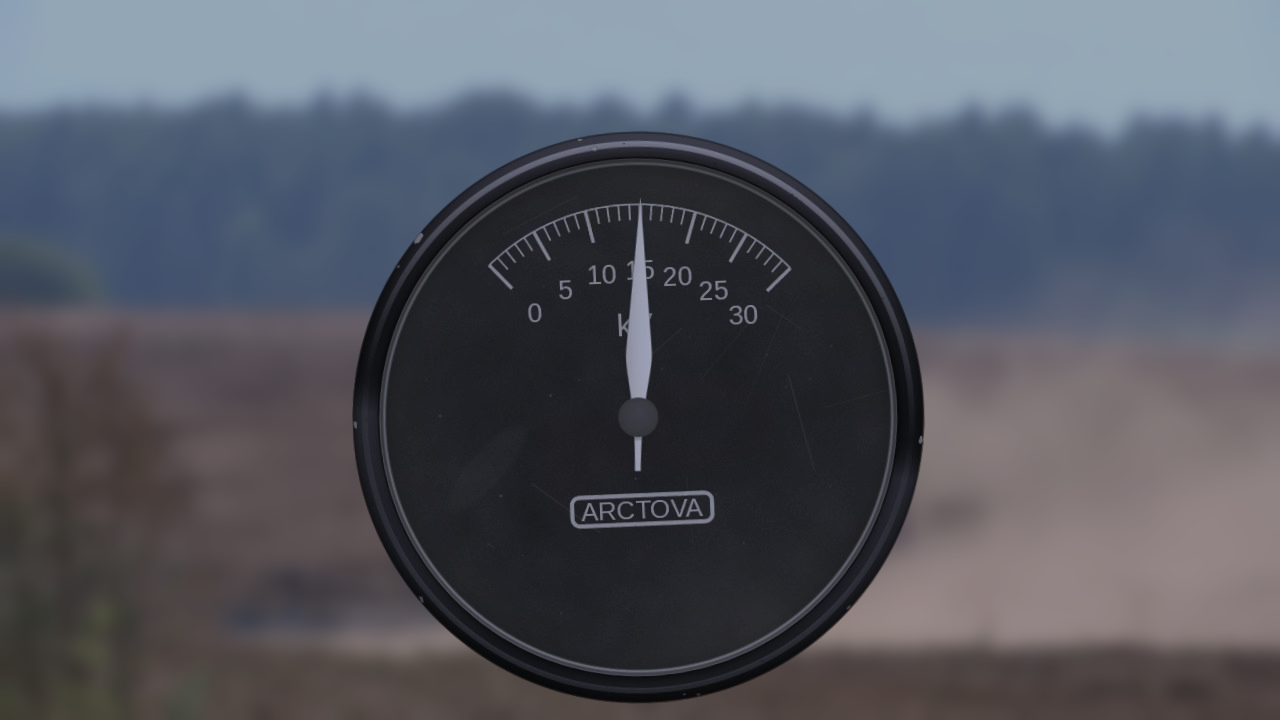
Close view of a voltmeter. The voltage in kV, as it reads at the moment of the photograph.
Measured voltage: 15 kV
